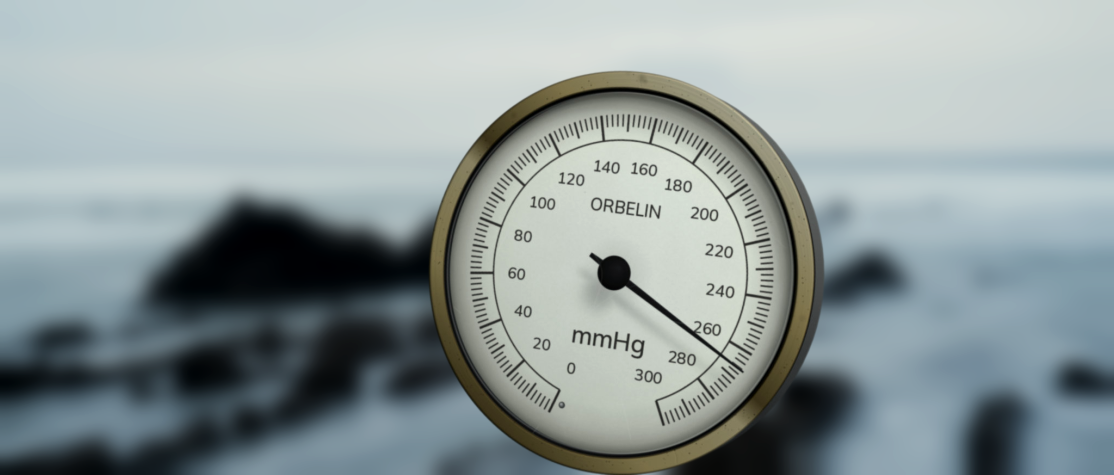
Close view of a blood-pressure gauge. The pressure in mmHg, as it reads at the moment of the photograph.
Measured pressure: 266 mmHg
